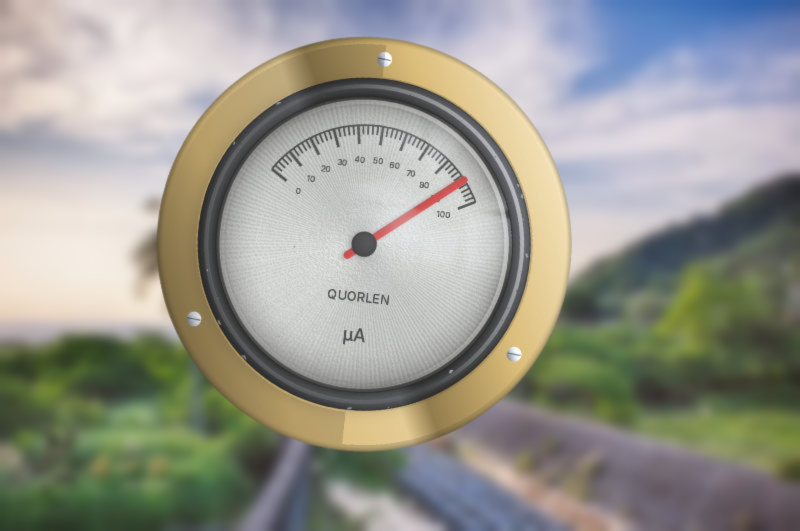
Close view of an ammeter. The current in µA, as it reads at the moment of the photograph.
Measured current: 90 µA
